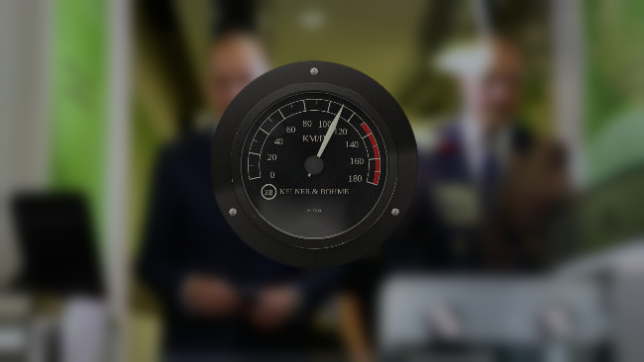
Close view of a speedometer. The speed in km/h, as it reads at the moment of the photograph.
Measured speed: 110 km/h
